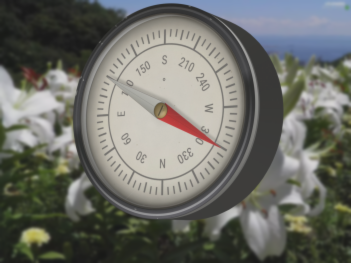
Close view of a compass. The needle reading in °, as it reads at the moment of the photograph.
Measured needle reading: 300 °
